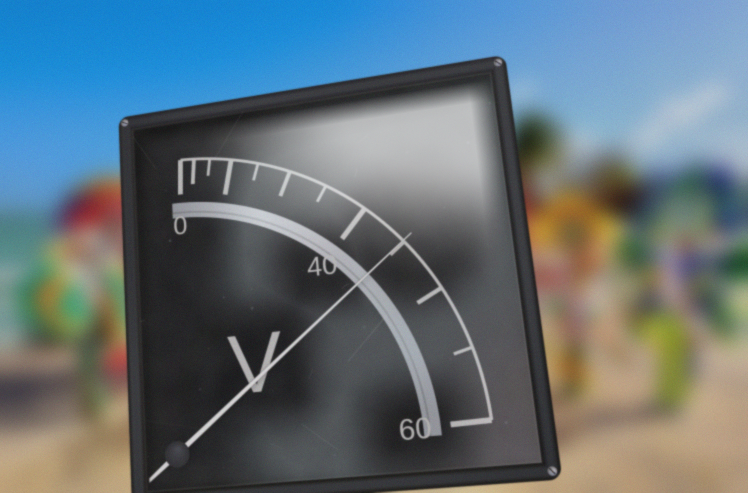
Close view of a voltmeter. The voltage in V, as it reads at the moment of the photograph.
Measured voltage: 45 V
